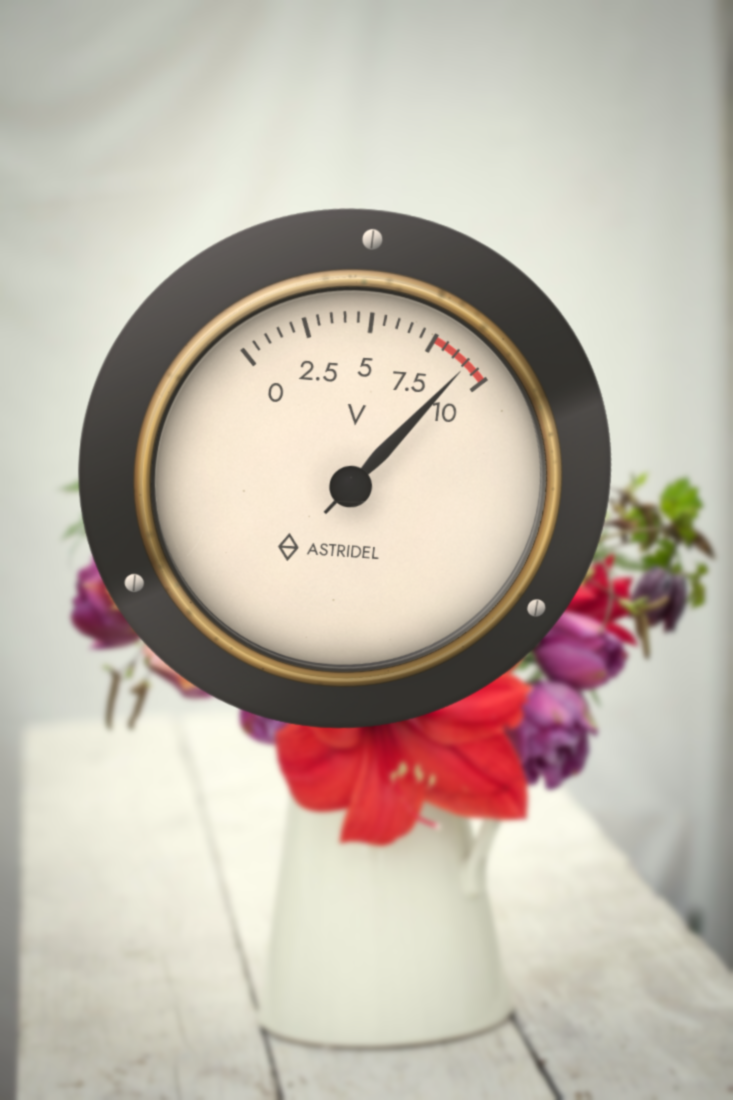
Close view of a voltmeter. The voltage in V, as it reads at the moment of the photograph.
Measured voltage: 9 V
